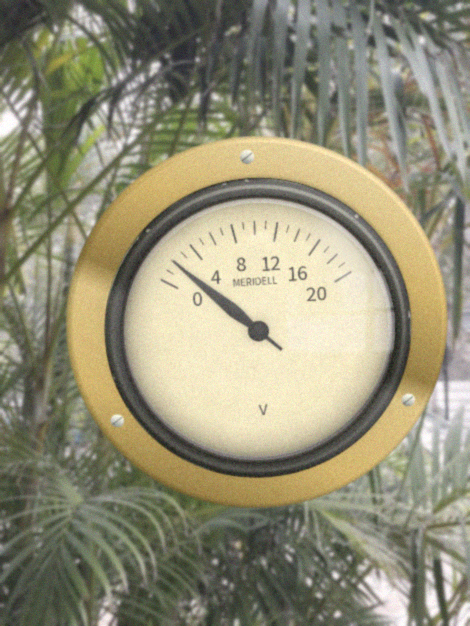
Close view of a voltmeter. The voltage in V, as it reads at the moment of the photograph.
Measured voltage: 2 V
